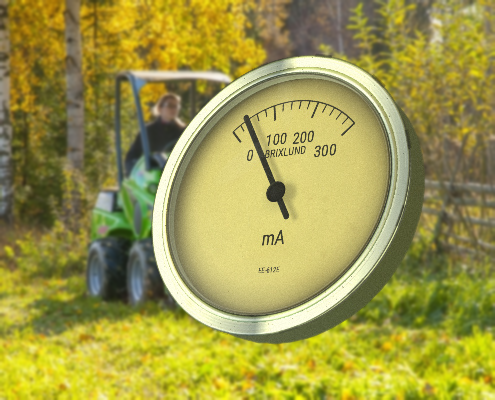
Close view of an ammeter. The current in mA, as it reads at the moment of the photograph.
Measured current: 40 mA
